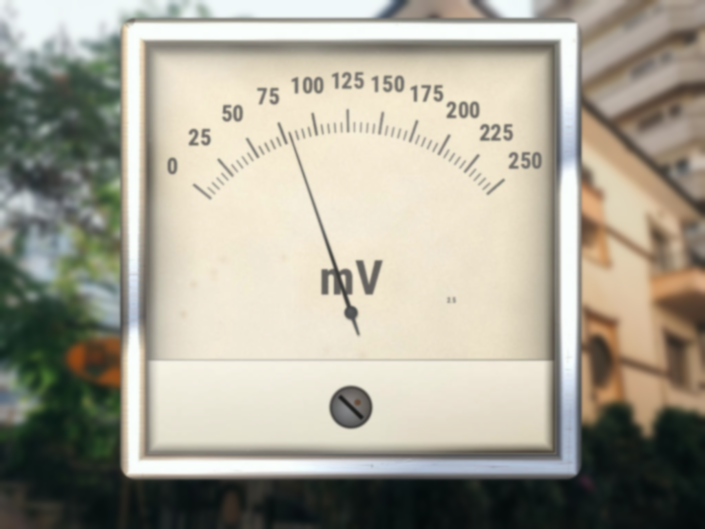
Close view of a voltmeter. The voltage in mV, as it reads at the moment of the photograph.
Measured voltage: 80 mV
